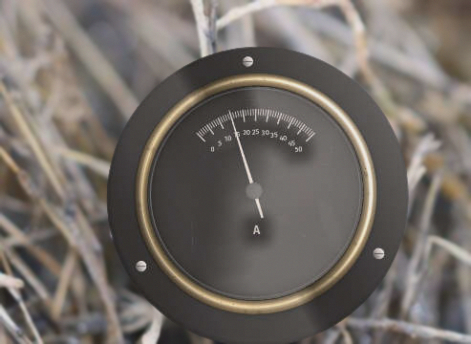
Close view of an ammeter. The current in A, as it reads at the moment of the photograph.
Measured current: 15 A
